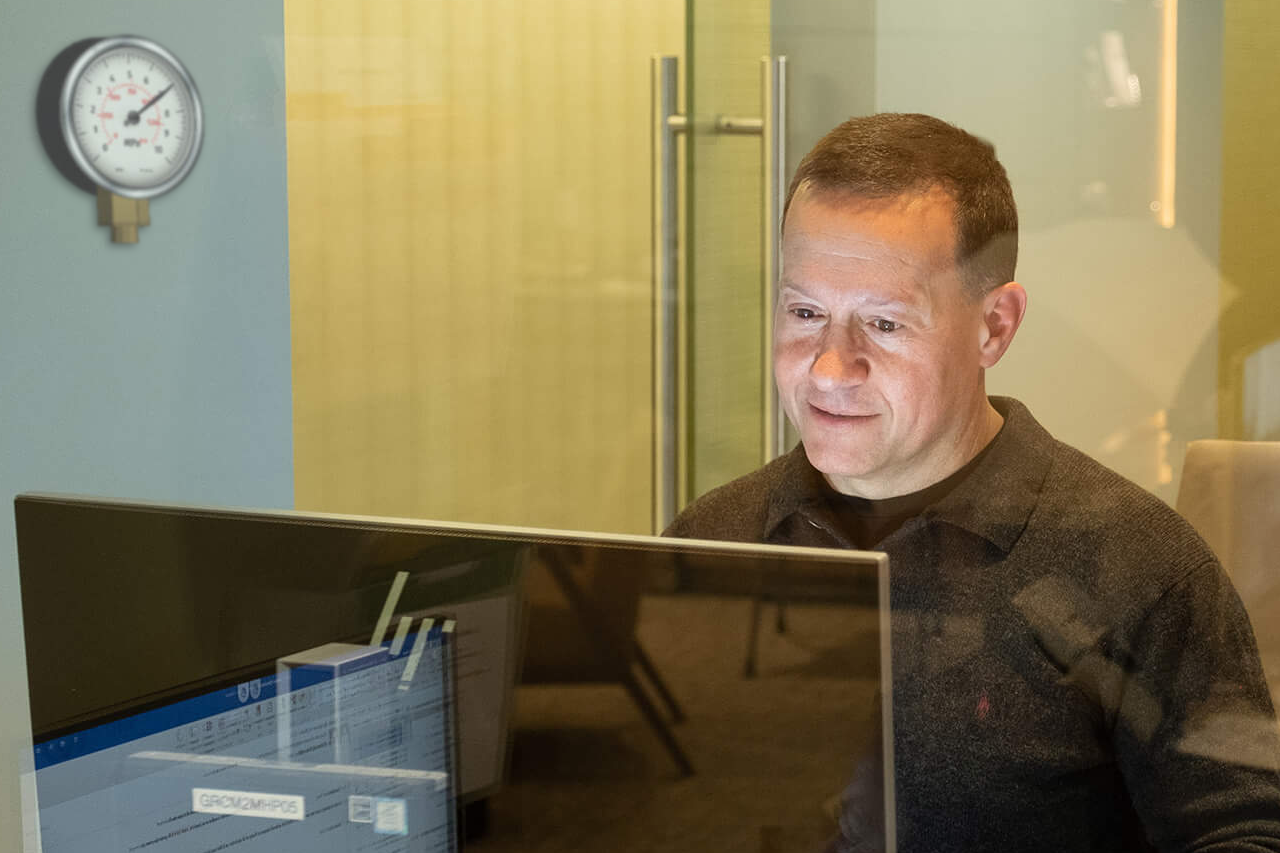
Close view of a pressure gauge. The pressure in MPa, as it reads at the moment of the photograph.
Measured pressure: 7 MPa
